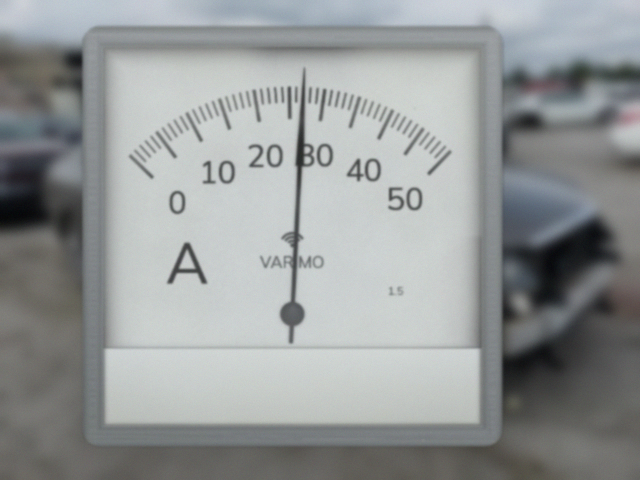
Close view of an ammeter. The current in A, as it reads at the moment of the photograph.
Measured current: 27 A
